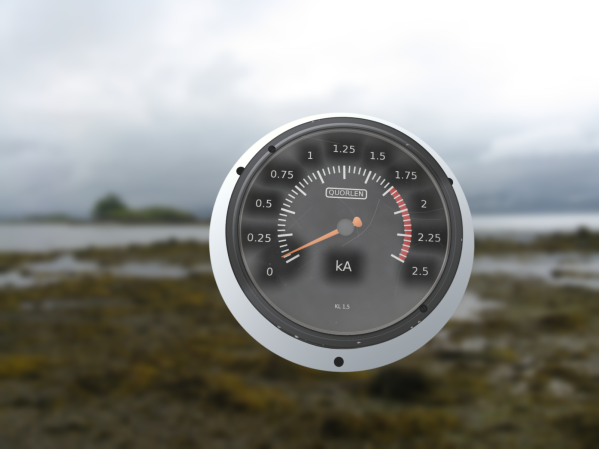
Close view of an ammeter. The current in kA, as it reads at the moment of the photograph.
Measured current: 0.05 kA
